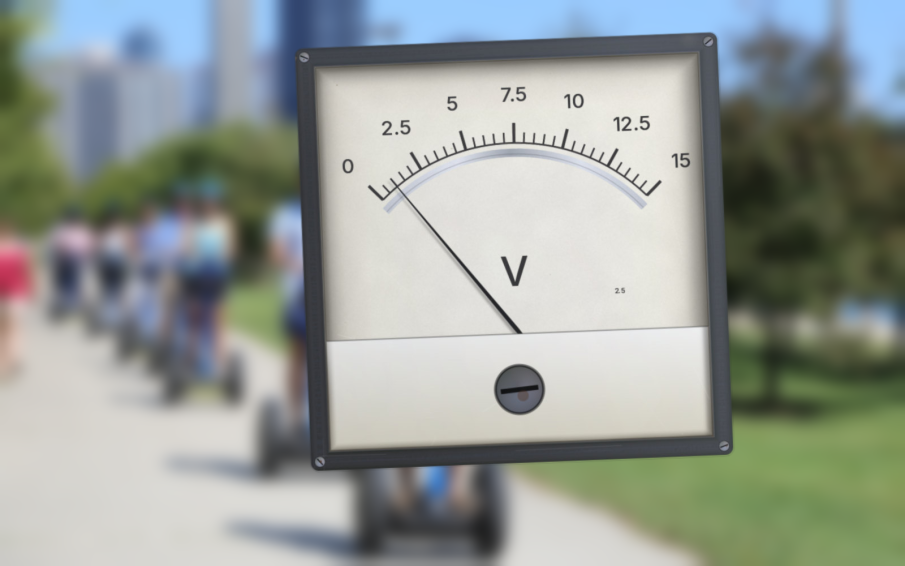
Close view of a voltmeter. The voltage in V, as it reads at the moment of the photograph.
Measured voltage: 1 V
